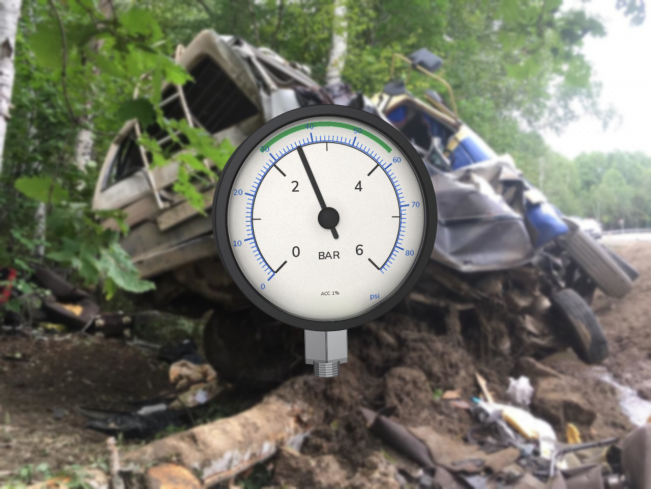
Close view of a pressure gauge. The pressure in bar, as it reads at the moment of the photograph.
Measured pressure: 2.5 bar
